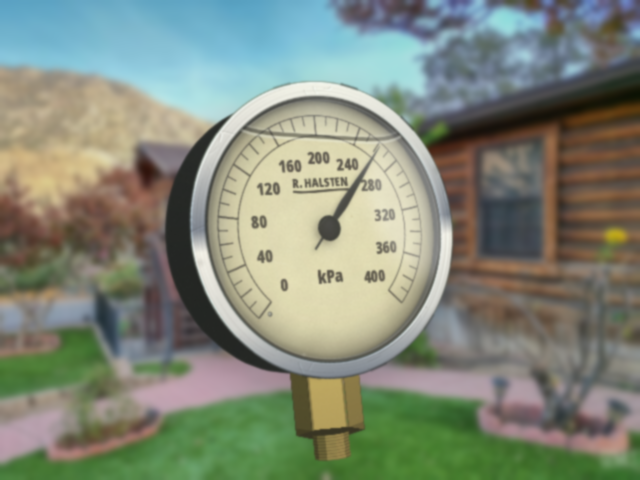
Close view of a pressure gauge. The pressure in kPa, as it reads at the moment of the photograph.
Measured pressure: 260 kPa
